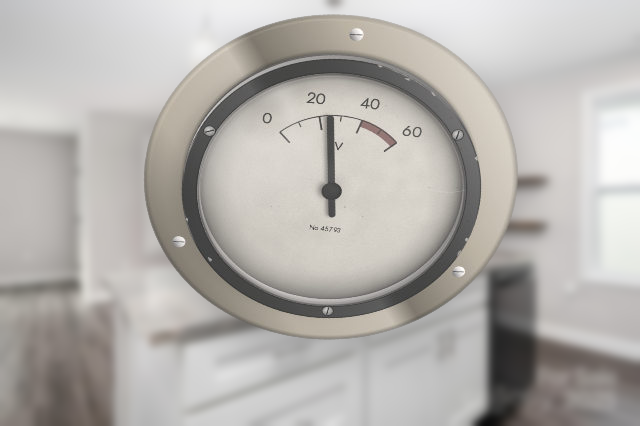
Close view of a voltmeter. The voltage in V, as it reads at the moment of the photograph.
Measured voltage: 25 V
